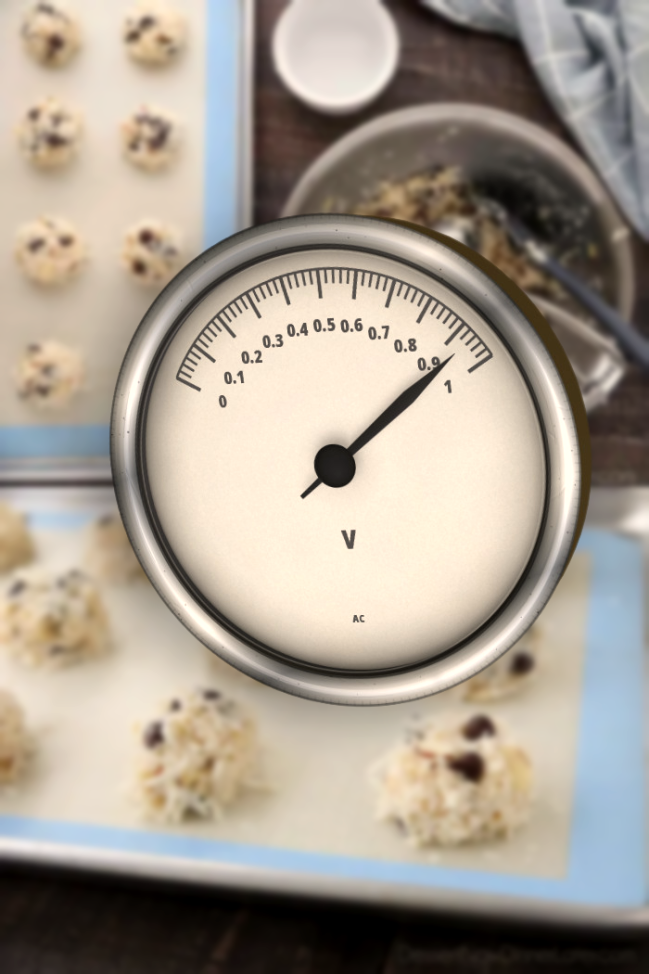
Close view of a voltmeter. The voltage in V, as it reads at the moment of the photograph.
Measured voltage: 0.94 V
